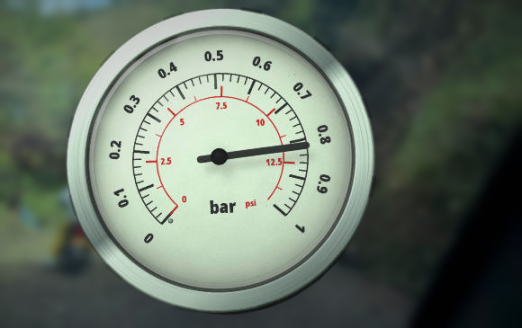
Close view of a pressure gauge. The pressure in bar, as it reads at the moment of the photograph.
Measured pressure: 0.82 bar
